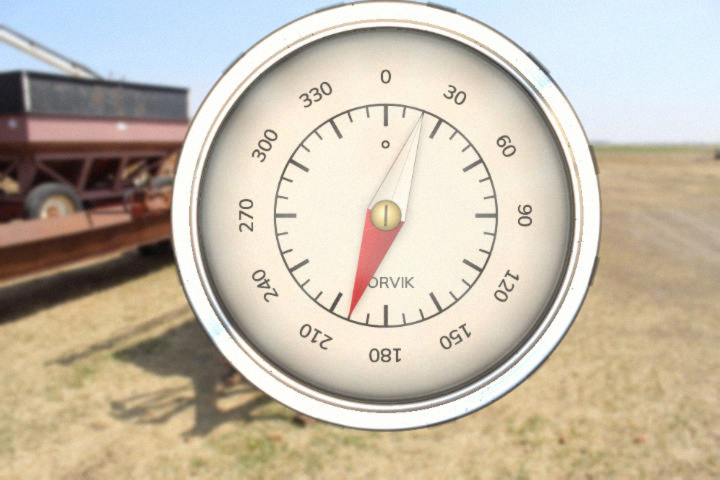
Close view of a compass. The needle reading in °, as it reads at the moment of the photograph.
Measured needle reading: 200 °
